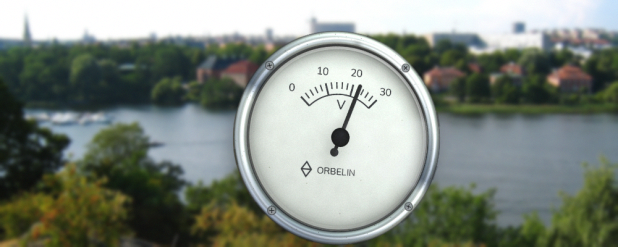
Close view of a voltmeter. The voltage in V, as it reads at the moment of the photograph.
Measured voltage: 22 V
